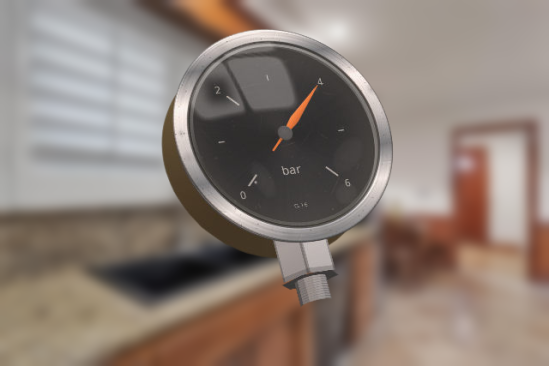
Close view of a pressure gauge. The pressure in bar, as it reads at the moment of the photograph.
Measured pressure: 4 bar
